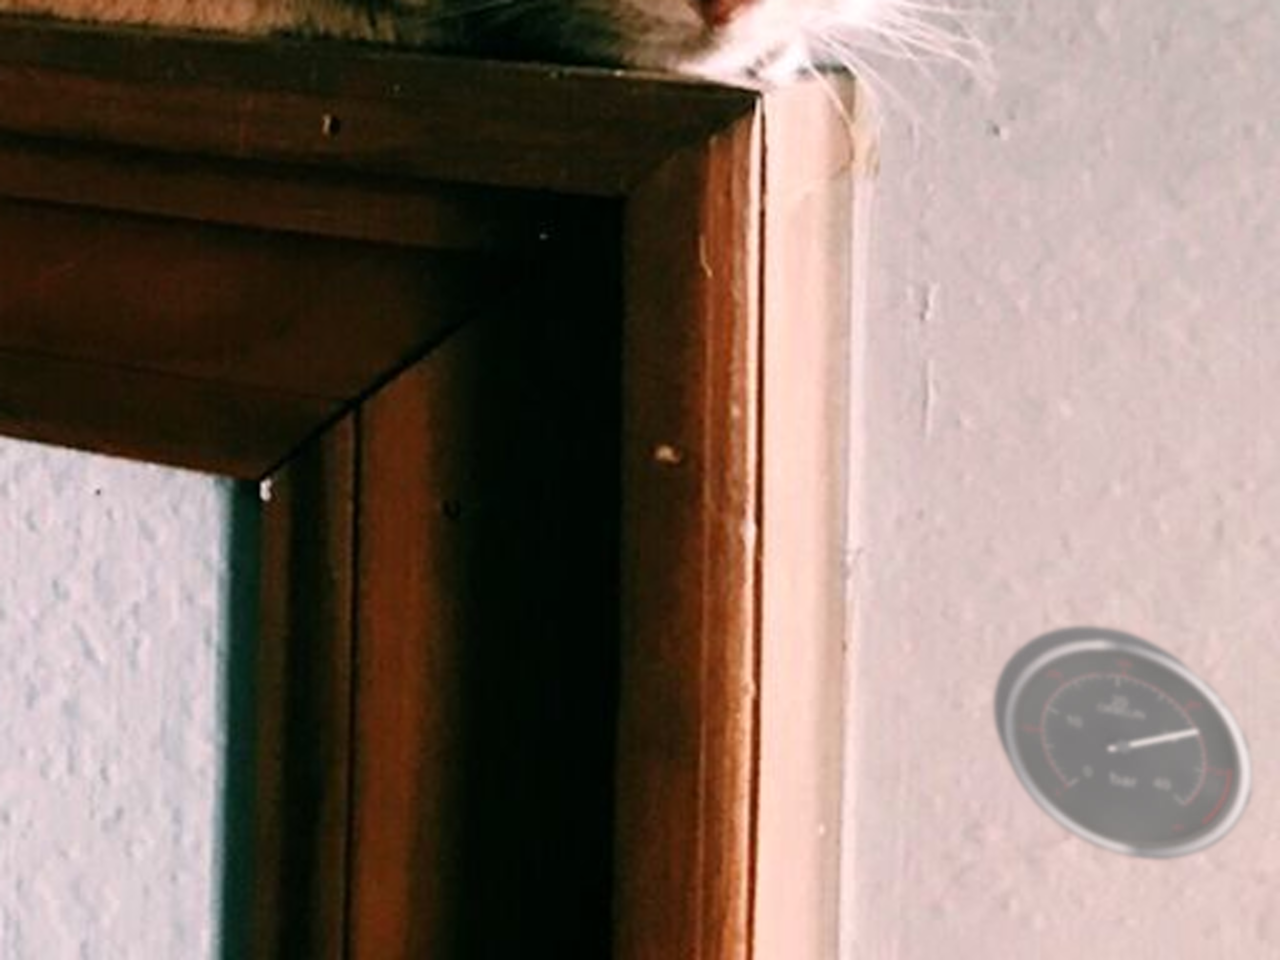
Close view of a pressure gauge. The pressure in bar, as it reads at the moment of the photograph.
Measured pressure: 30 bar
